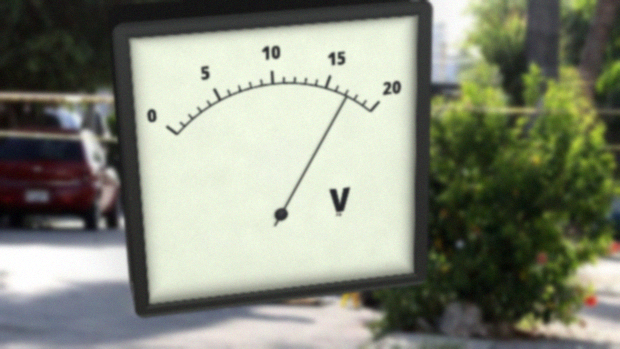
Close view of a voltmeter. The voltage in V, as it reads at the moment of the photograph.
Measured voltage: 17 V
